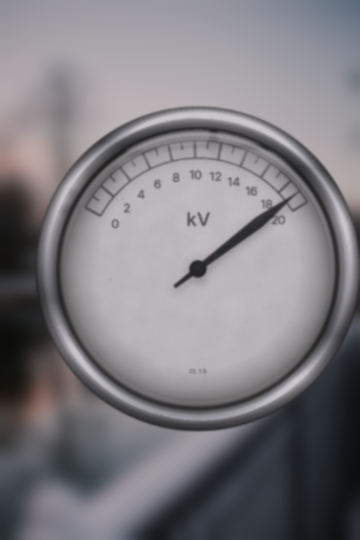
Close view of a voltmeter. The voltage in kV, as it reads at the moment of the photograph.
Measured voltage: 19 kV
